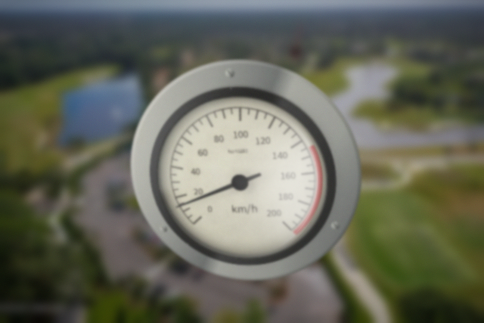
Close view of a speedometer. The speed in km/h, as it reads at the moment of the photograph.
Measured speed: 15 km/h
